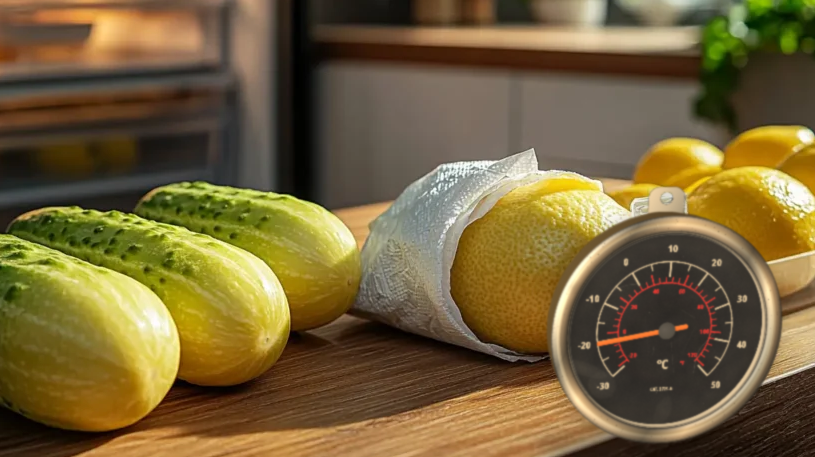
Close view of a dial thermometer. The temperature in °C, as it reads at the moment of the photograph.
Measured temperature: -20 °C
